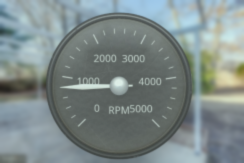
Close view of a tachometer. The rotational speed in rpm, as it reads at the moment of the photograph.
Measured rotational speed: 800 rpm
